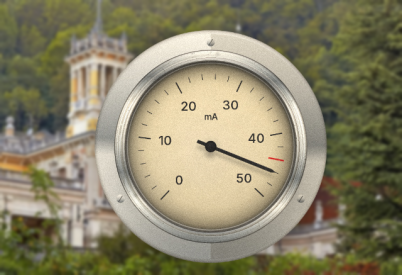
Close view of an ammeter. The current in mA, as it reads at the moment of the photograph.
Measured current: 46 mA
